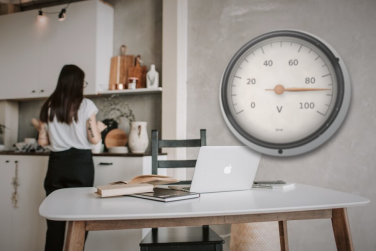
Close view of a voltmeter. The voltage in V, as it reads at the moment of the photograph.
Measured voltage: 87.5 V
